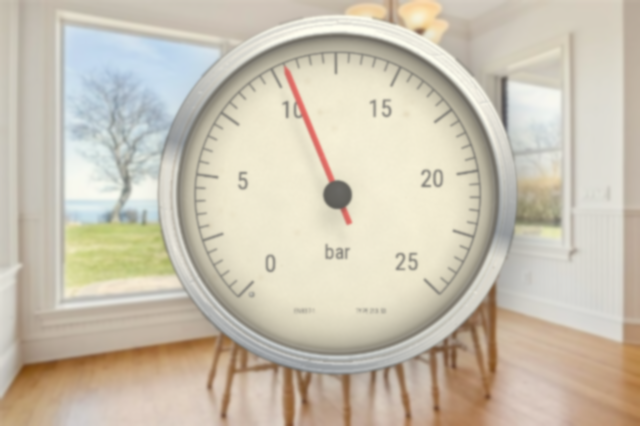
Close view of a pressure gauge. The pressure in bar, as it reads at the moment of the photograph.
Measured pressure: 10.5 bar
